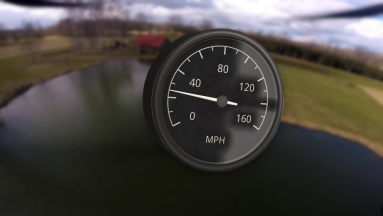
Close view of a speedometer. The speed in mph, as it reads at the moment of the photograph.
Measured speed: 25 mph
